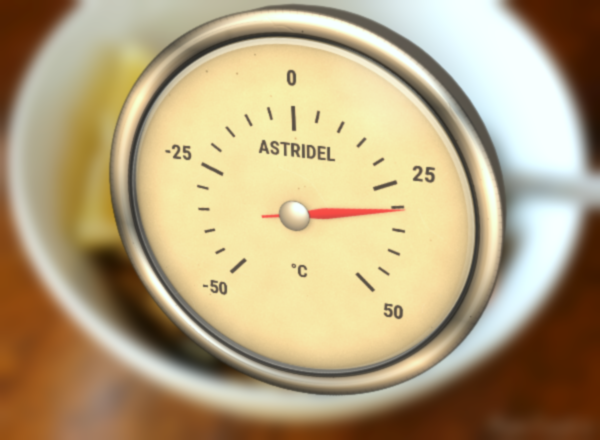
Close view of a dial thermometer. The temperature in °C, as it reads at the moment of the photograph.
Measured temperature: 30 °C
